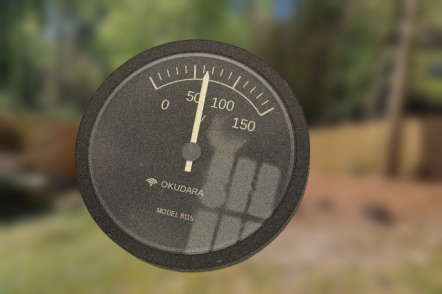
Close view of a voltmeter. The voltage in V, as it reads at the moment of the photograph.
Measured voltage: 65 V
